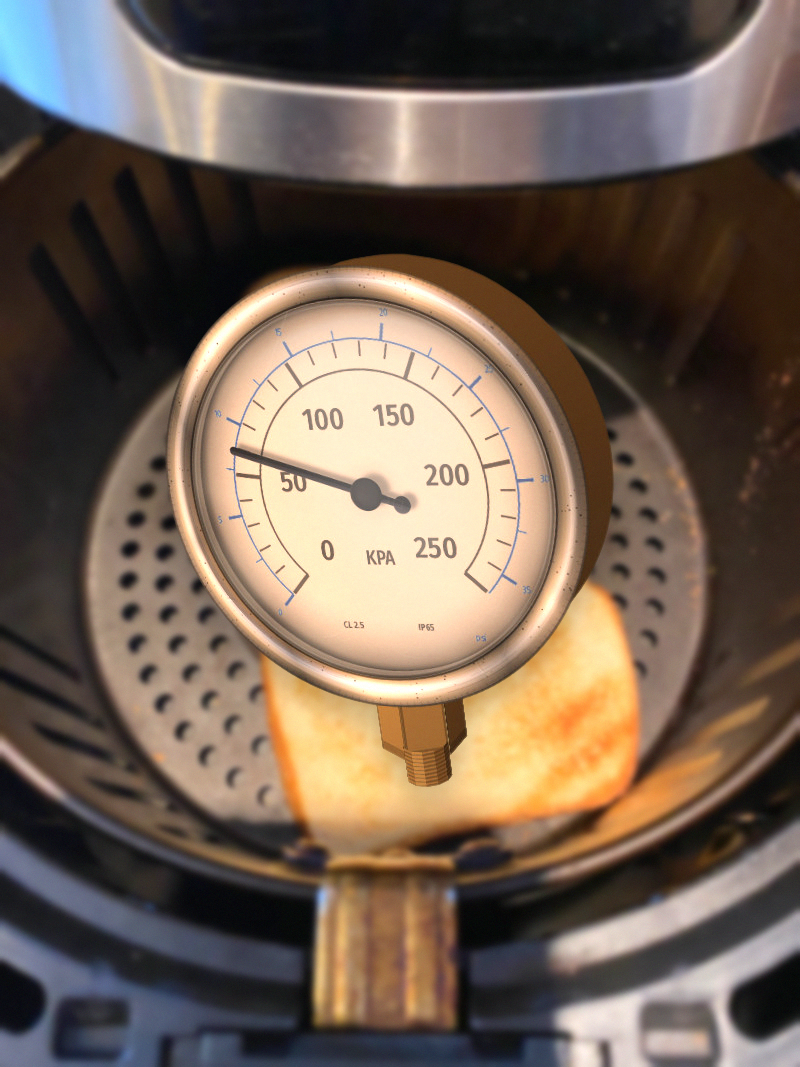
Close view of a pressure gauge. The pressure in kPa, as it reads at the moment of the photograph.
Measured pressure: 60 kPa
